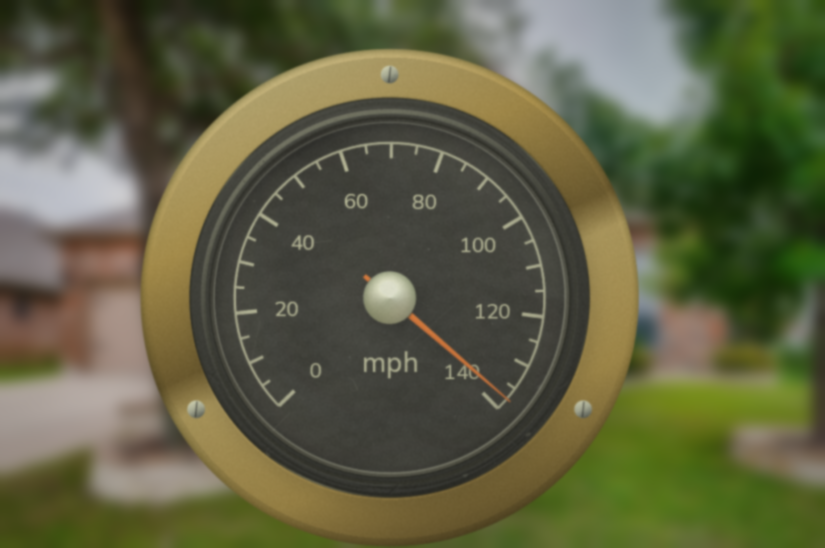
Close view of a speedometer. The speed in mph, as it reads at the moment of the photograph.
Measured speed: 137.5 mph
